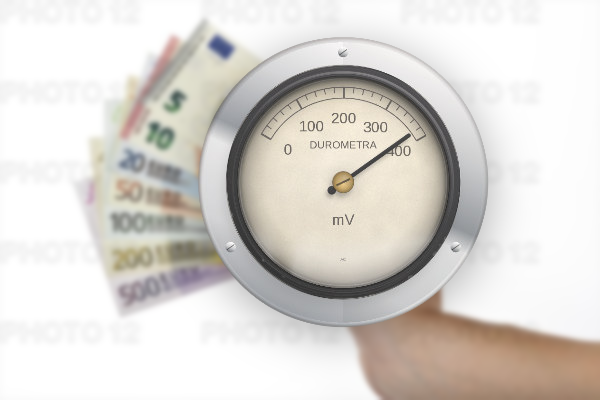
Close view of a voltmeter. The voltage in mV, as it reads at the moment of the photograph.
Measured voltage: 380 mV
